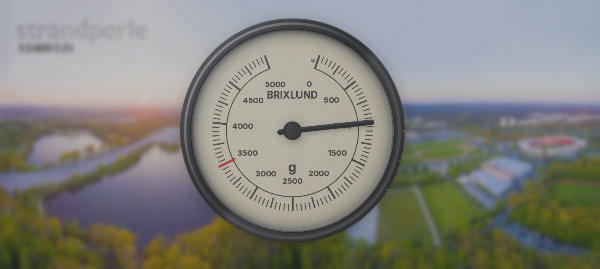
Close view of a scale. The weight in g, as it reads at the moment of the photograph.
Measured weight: 1000 g
